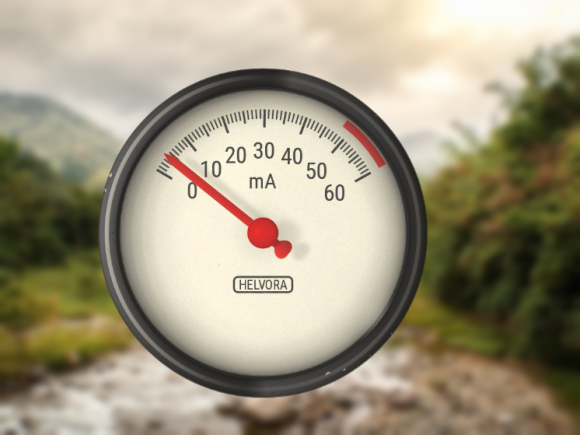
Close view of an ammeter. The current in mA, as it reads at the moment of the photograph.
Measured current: 4 mA
